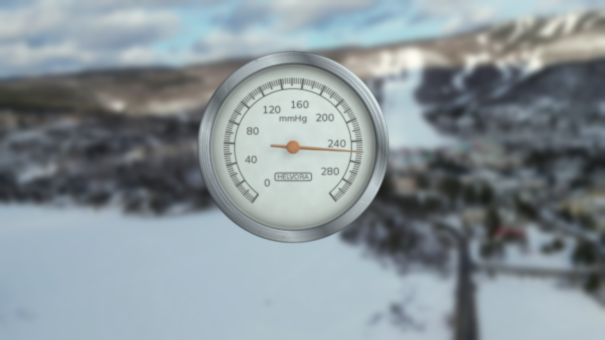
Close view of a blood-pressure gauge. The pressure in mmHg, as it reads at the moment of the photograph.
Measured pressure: 250 mmHg
